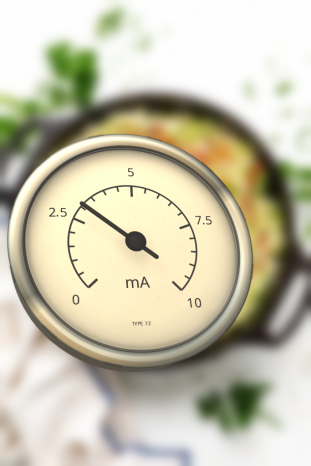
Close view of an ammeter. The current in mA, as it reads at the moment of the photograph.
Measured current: 3 mA
